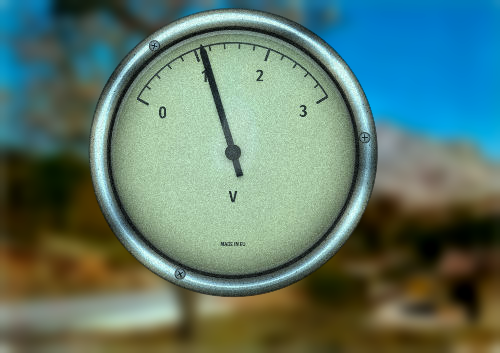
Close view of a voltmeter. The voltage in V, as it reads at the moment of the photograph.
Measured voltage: 1.1 V
